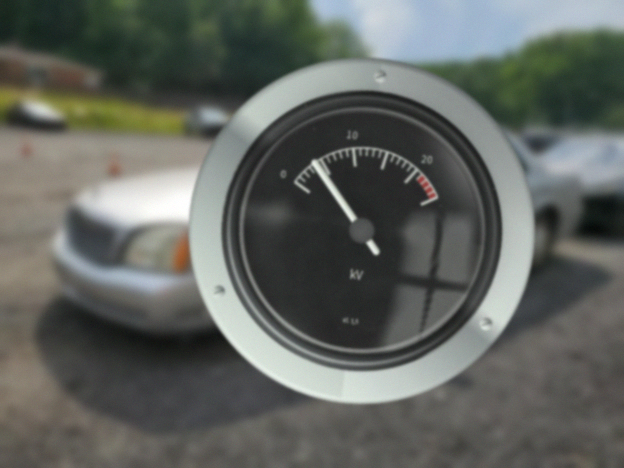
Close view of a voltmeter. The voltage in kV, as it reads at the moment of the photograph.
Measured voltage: 4 kV
